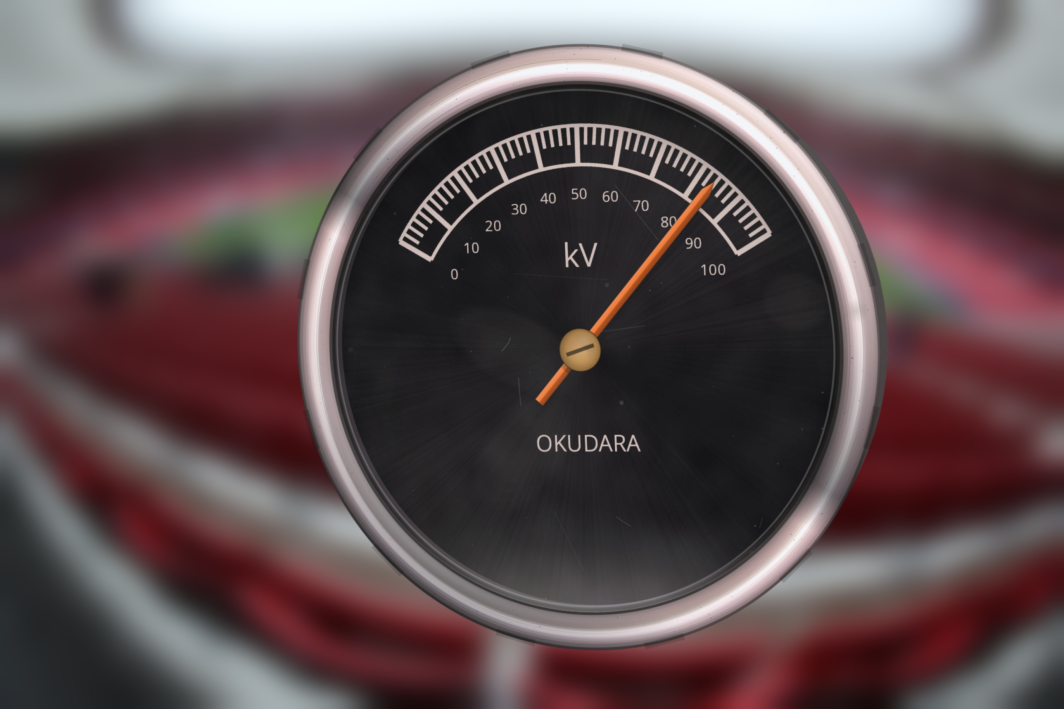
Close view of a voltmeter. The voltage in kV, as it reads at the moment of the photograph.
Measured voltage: 84 kV
